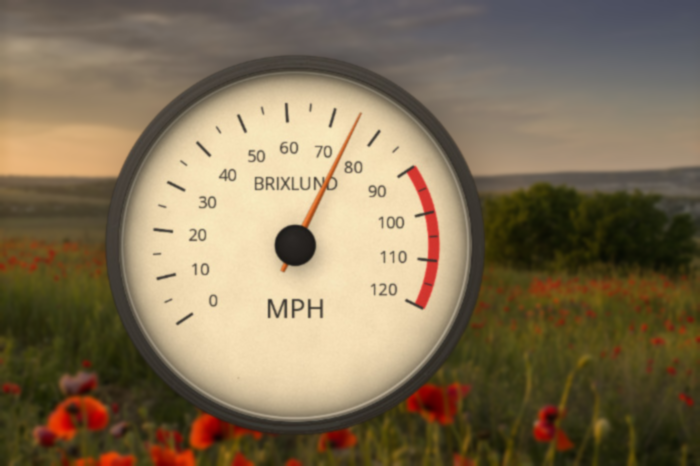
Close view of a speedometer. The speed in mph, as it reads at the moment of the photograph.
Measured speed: 75 mph
